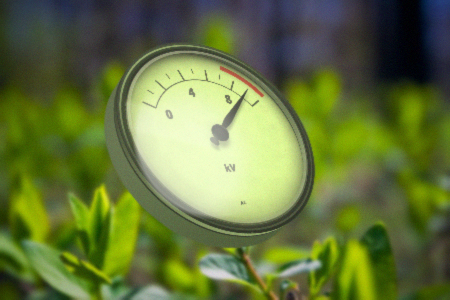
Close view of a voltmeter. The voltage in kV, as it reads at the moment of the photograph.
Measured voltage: 9 kV
